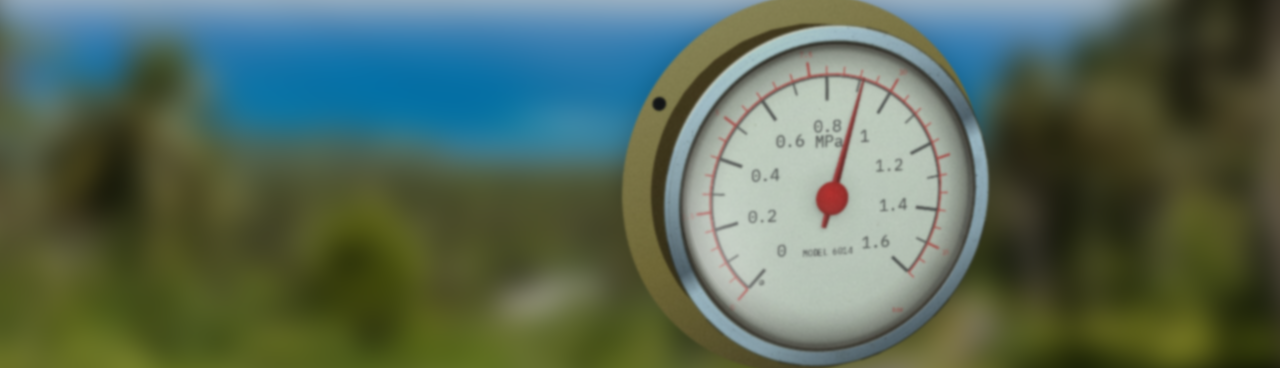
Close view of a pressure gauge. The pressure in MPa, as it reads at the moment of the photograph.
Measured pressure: 0.9 MPa
